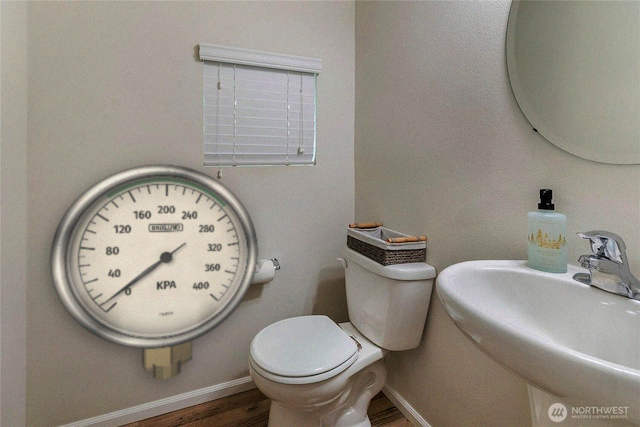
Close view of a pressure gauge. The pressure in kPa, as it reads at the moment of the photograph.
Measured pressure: 10 kPa
